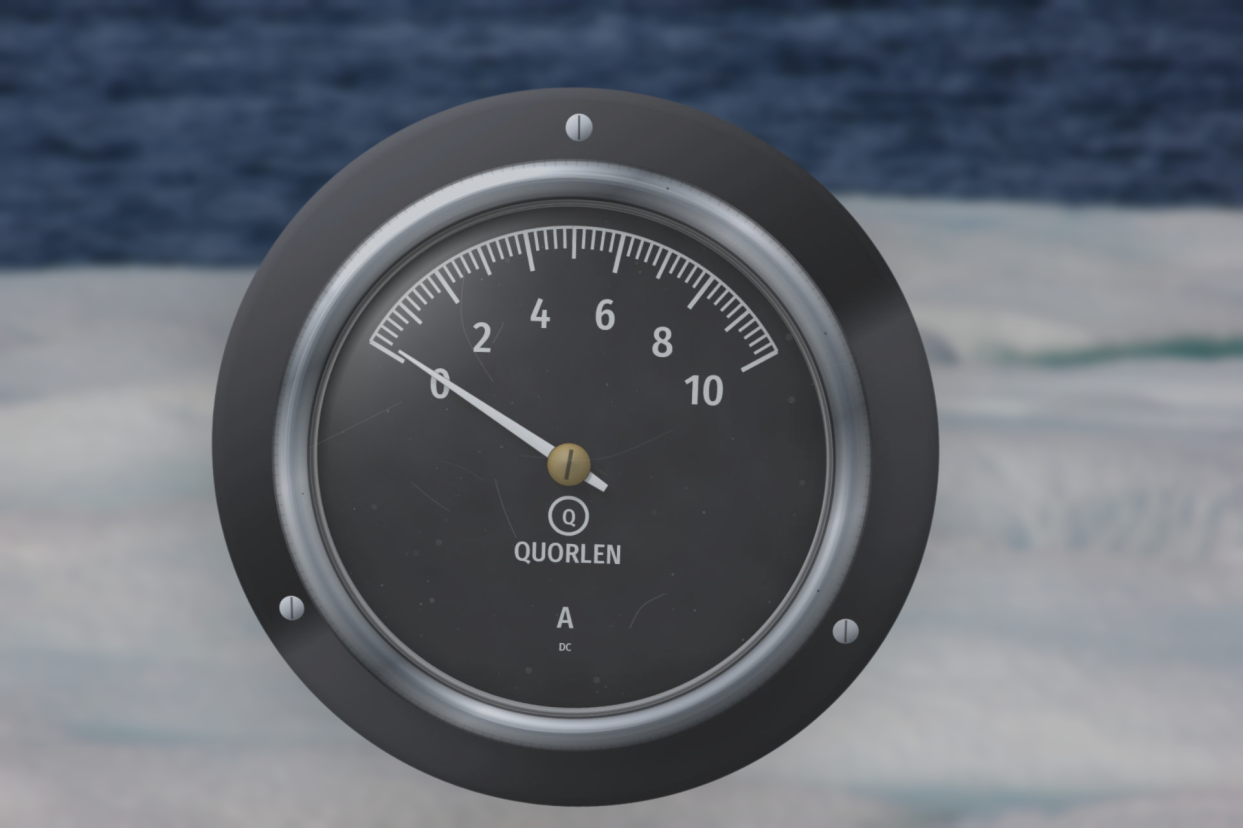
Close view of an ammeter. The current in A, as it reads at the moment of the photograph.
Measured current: 0.2 A
